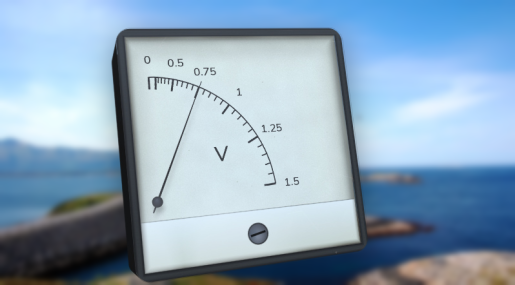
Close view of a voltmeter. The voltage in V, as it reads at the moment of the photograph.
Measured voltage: 0.75 V
